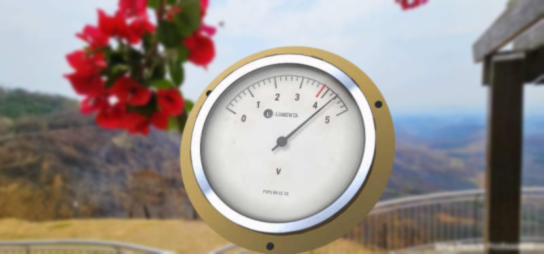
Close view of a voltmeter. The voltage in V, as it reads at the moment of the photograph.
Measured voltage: 4.4 V
